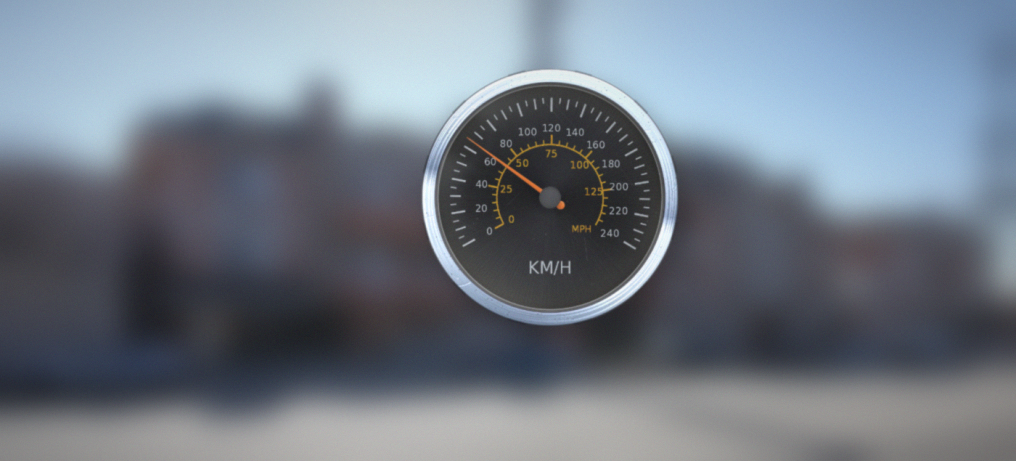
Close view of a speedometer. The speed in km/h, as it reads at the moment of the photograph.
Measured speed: 65 km/h
